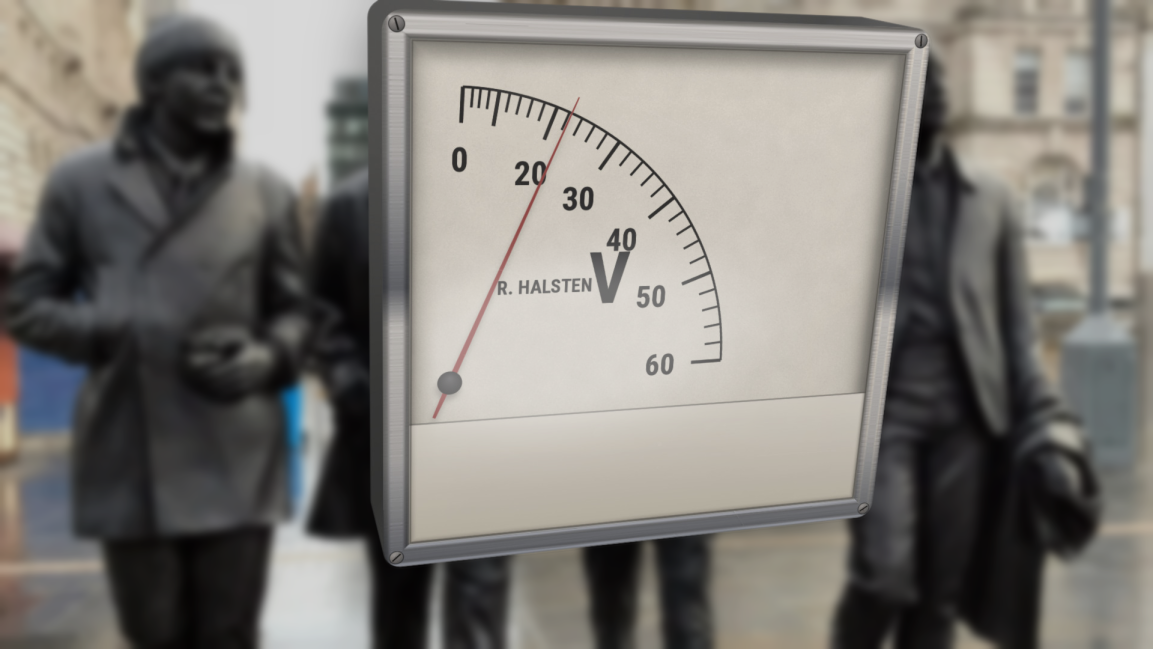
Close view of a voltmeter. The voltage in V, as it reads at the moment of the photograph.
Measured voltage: 22 V
